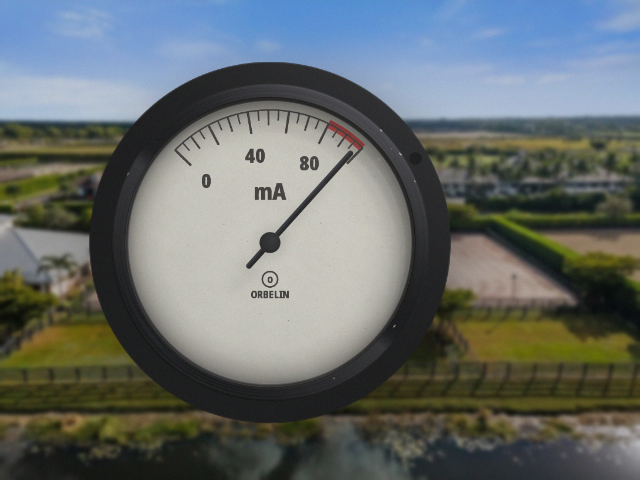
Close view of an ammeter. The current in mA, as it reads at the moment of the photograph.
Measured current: 97.5 mA
